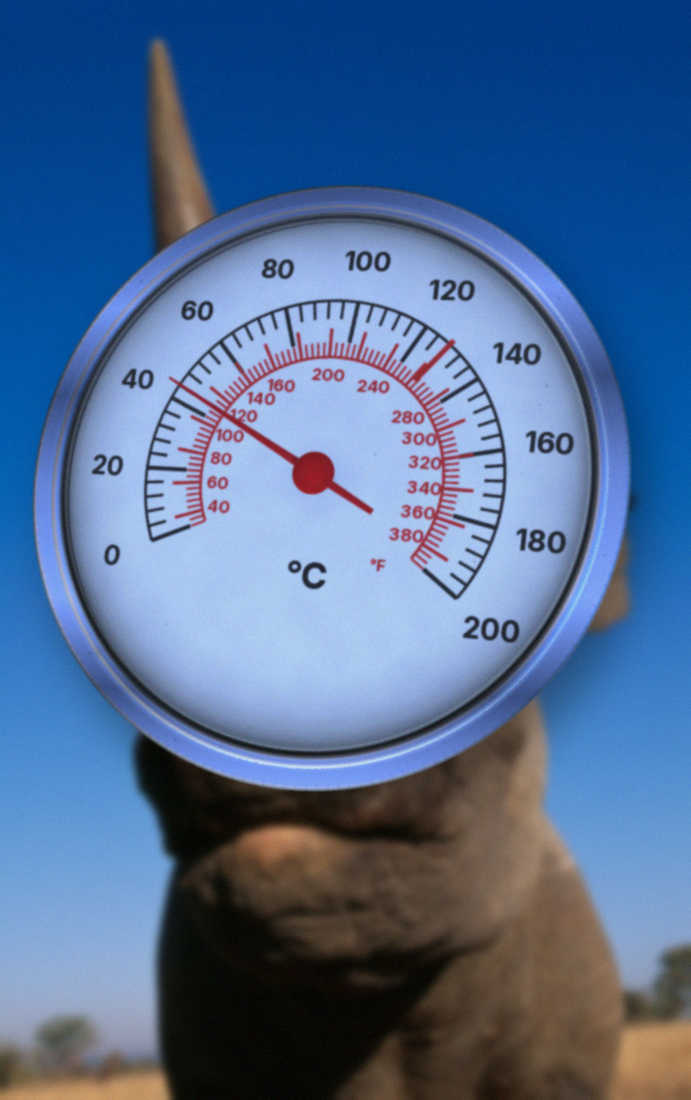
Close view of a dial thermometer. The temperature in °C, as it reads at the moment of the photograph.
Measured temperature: 44 °C
